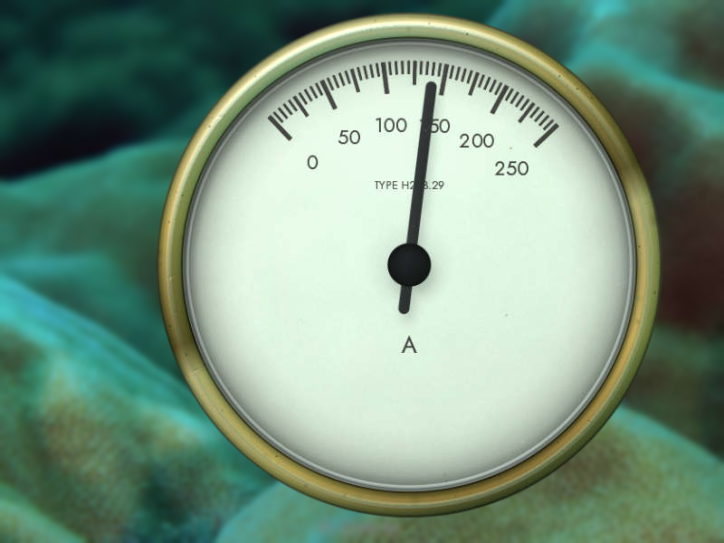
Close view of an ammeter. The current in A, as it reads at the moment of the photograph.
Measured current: 140 A
